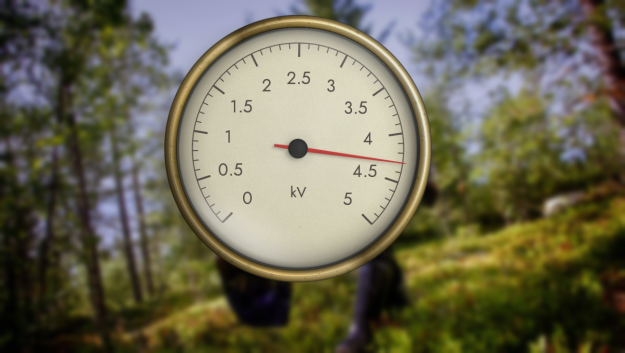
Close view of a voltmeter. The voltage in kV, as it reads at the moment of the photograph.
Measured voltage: 4.3 kV
